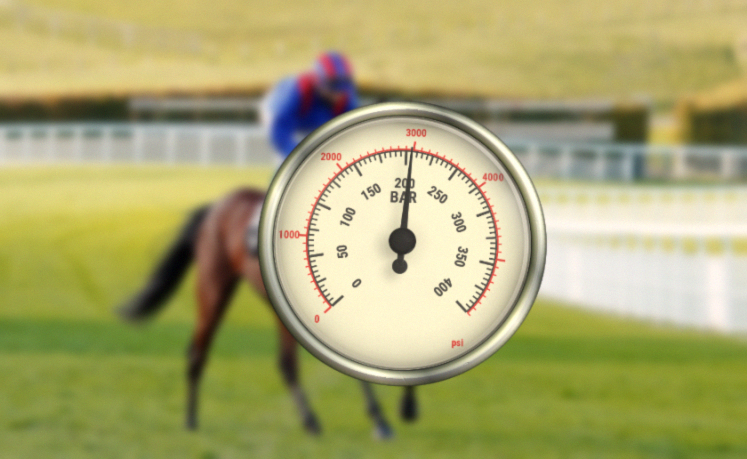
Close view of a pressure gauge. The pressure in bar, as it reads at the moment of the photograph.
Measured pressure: 205 bar
